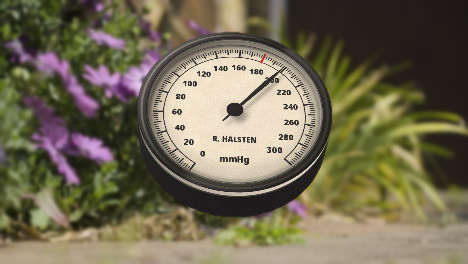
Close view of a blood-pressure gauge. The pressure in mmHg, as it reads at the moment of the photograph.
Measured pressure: 200 mmHg
